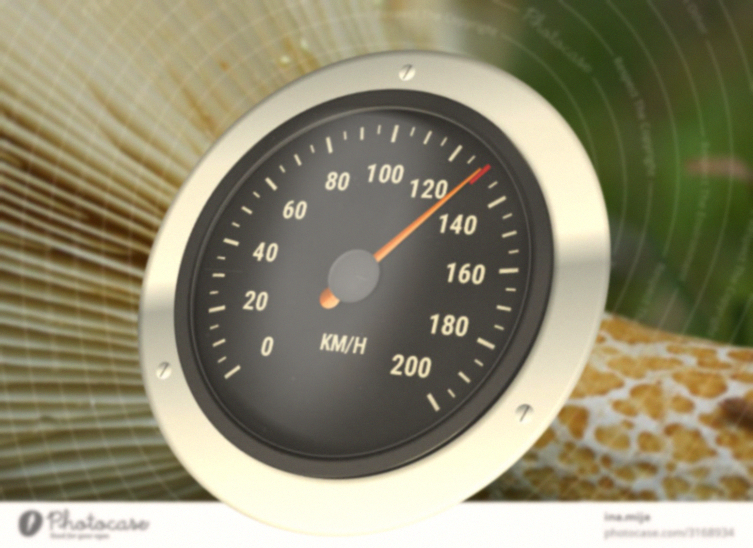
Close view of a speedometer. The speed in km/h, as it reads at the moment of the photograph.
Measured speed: 130 km/h
